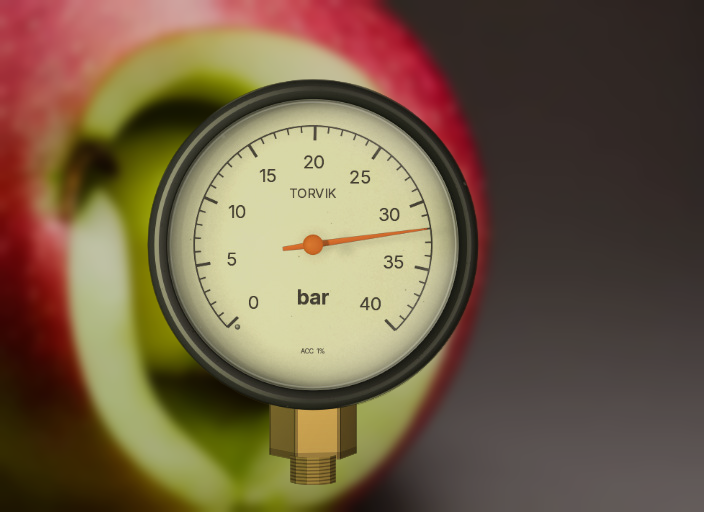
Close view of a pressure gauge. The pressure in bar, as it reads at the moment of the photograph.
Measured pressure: 32 bar
